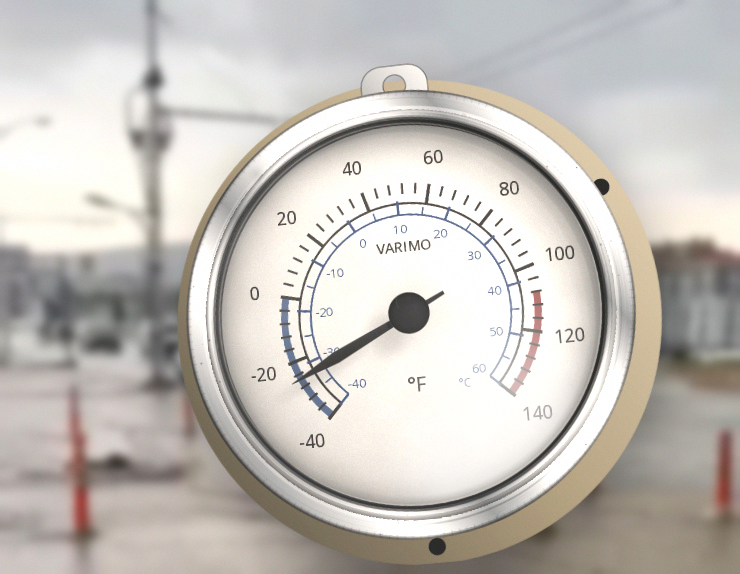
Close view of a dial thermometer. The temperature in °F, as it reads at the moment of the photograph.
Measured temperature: -26 °F
